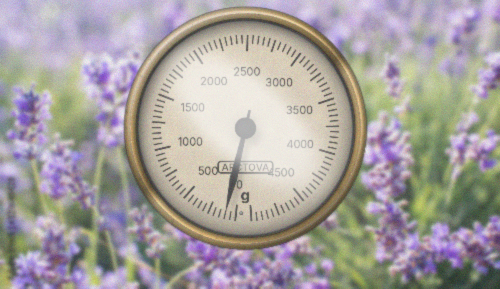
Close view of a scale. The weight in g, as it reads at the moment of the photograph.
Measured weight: 100 g
